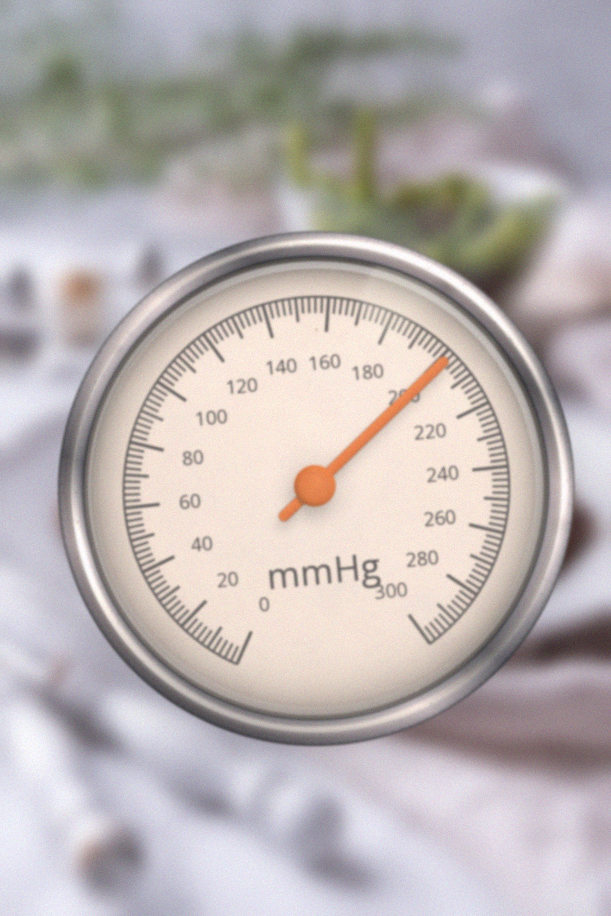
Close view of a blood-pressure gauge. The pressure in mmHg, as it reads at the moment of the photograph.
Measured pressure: 202 mmHg
